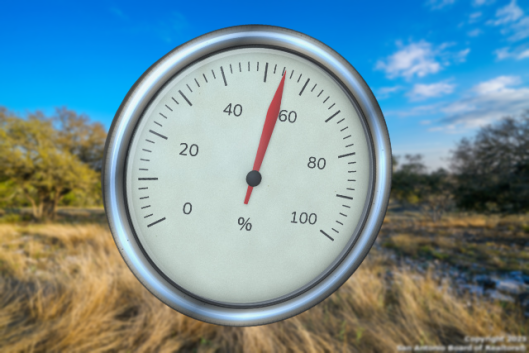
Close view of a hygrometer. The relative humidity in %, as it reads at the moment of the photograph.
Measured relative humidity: 54 %
